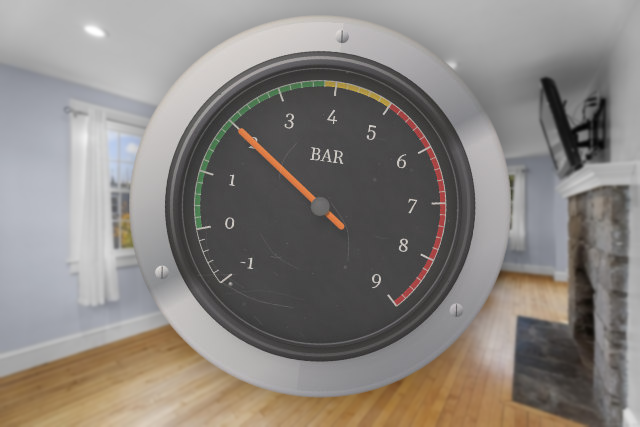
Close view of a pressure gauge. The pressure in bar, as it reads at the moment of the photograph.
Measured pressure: 2 bar
